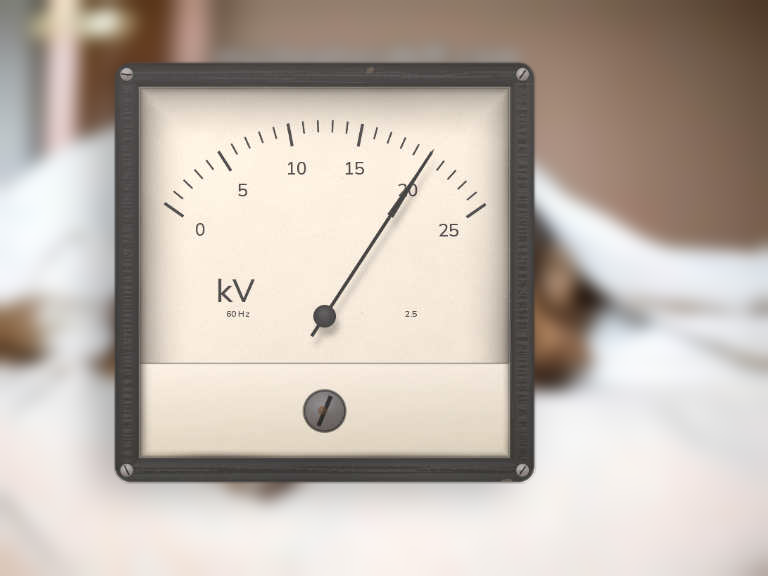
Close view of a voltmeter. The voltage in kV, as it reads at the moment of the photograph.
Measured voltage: 20 kV
